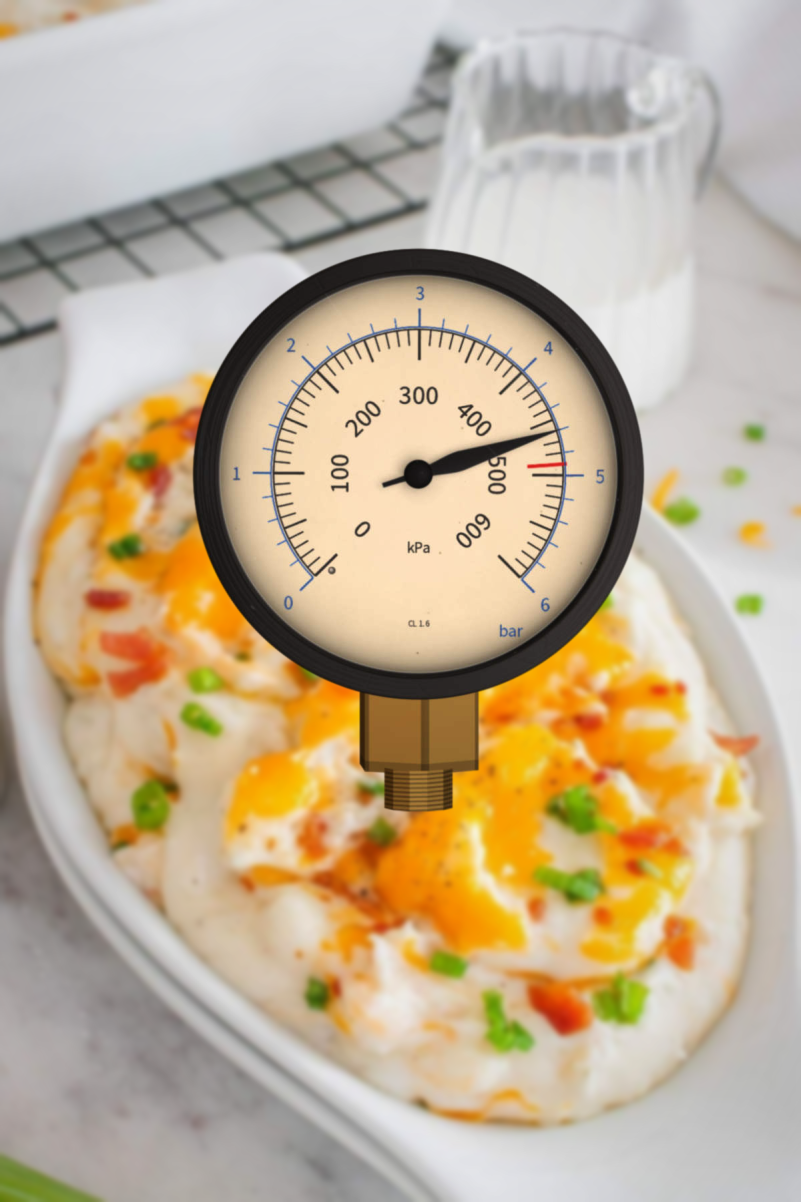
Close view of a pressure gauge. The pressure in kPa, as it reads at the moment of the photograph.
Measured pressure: 460 kPa
